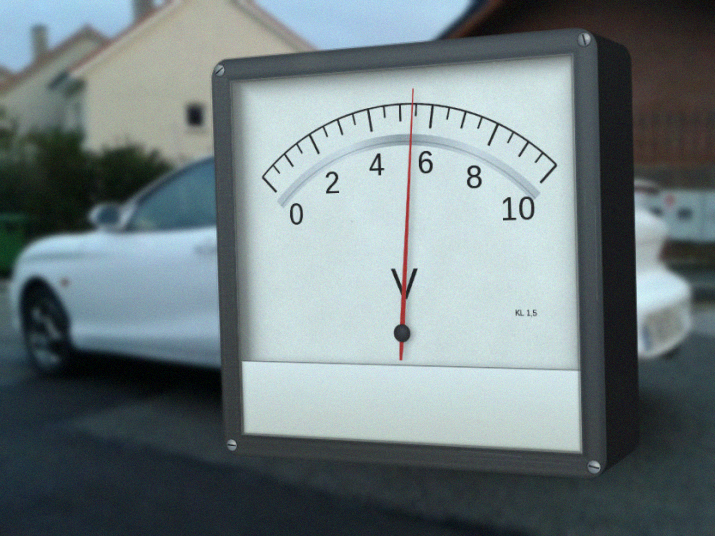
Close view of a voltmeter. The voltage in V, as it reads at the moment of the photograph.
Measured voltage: 5.5 V
